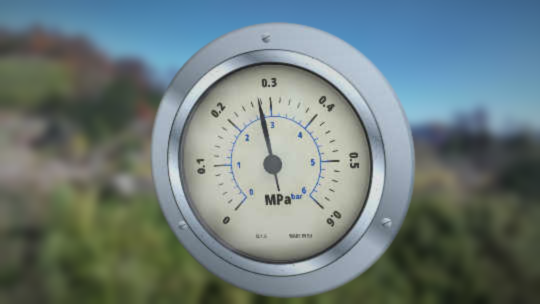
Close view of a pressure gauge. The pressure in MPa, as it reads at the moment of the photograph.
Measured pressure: 0.28 MPa
